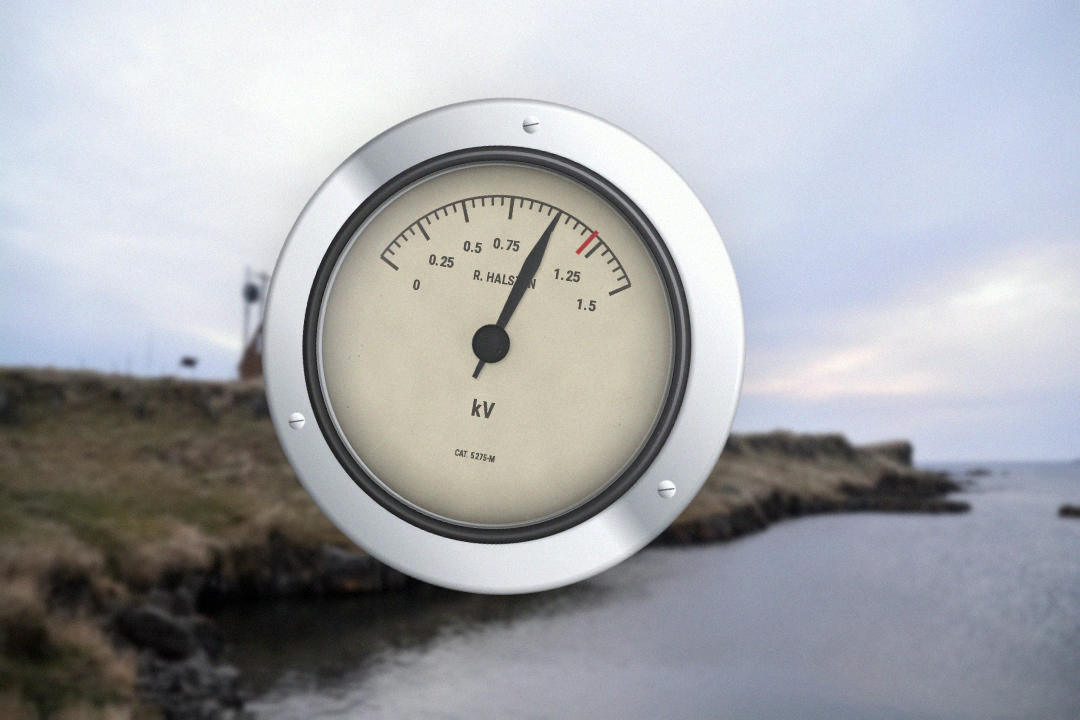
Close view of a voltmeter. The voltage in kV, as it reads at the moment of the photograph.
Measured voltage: 1 kV
